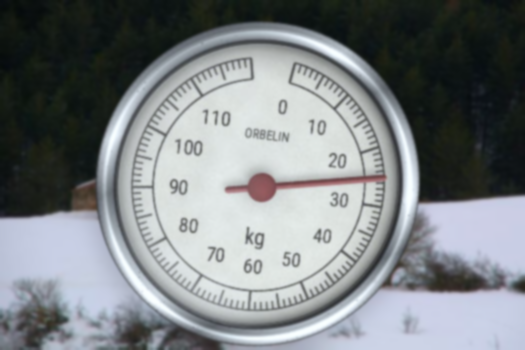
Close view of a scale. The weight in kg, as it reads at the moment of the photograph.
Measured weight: 25 kg
